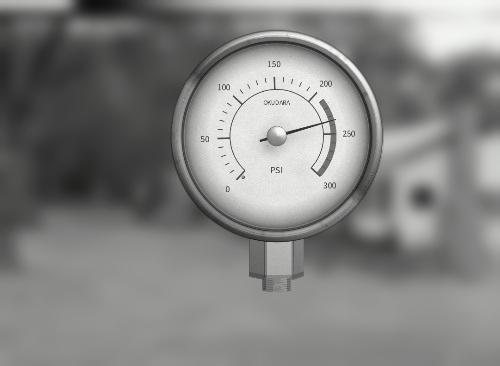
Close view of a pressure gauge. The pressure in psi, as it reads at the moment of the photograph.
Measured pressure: 235 psi
